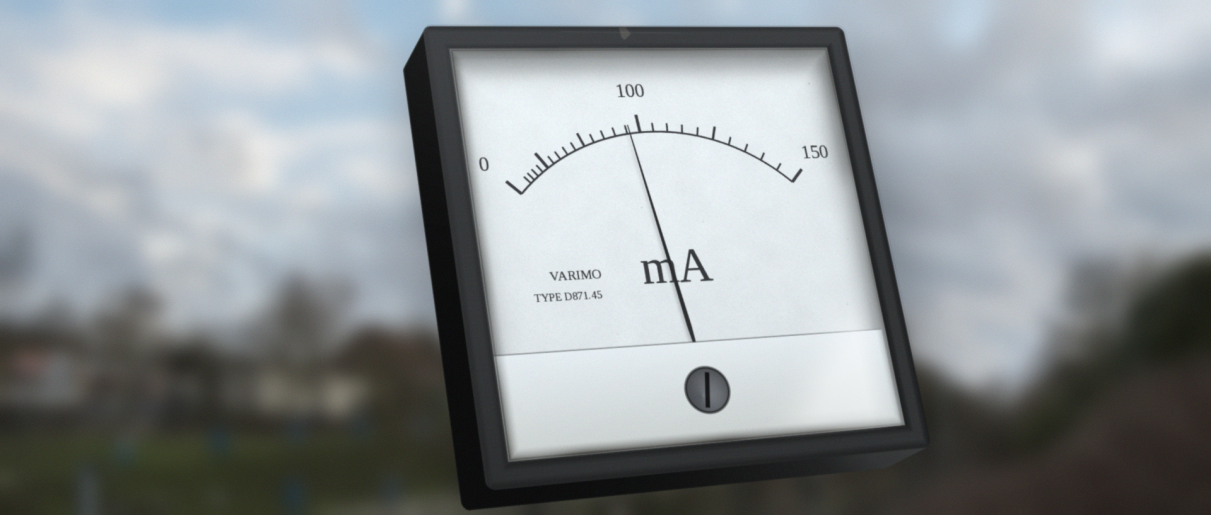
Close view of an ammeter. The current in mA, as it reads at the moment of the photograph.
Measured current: 95 mA
